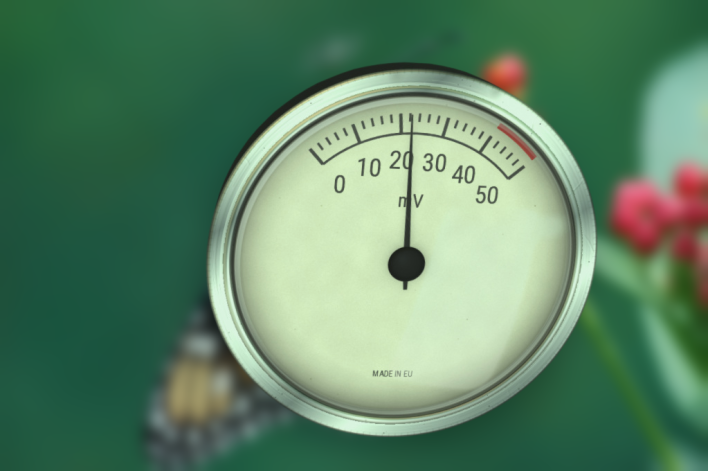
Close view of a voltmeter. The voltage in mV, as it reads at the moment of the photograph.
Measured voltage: 22 mV
